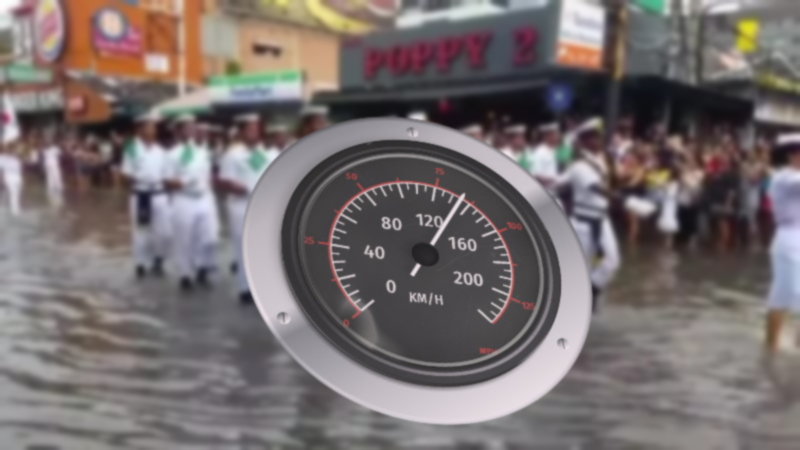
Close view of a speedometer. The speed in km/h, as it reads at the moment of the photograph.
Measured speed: 135 km/h
